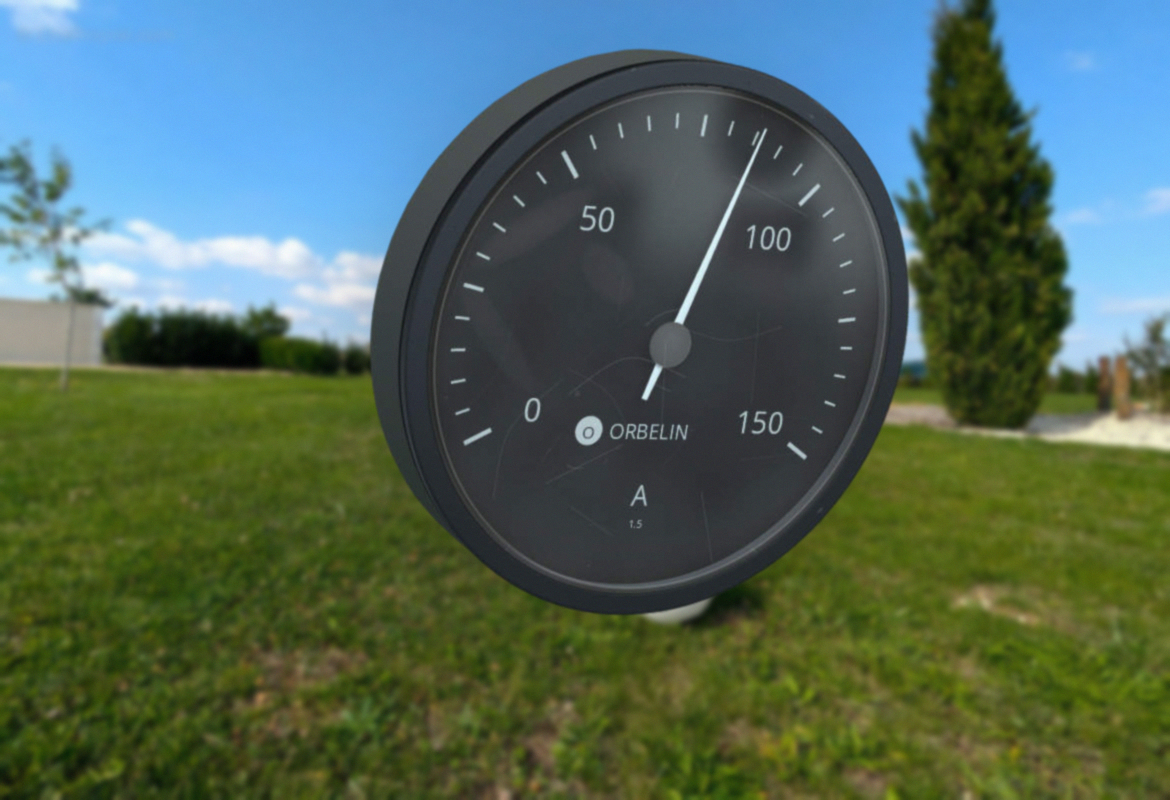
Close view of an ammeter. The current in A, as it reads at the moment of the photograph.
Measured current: 85 A
